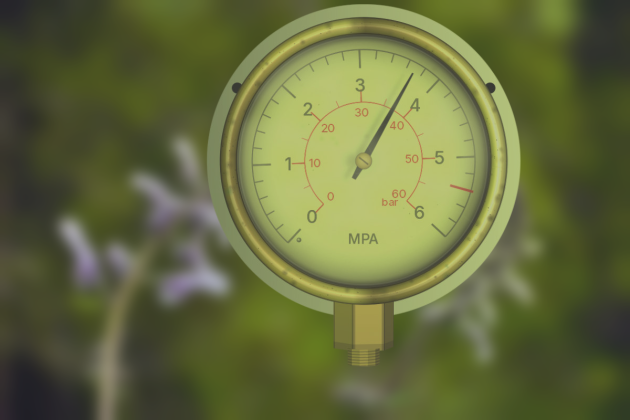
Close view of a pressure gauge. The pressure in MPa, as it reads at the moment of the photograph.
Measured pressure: 3.7 MPa
